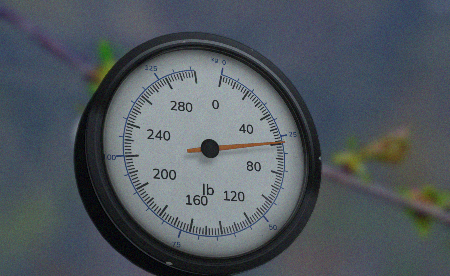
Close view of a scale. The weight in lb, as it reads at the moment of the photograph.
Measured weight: 60 lb
